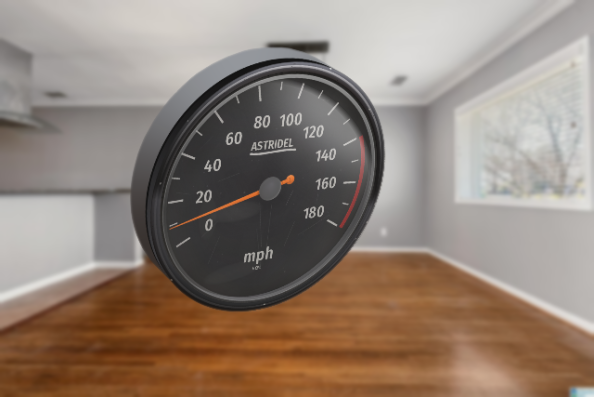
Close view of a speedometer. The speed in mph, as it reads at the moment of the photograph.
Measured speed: 10 mph
